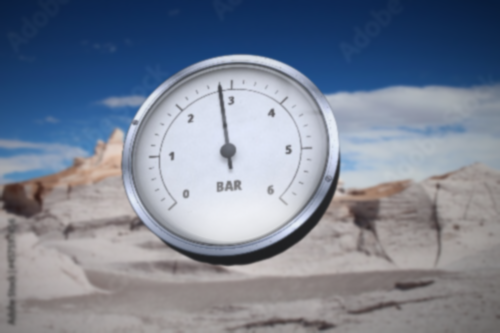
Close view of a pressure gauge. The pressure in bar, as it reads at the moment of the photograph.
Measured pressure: 2.8 bar
